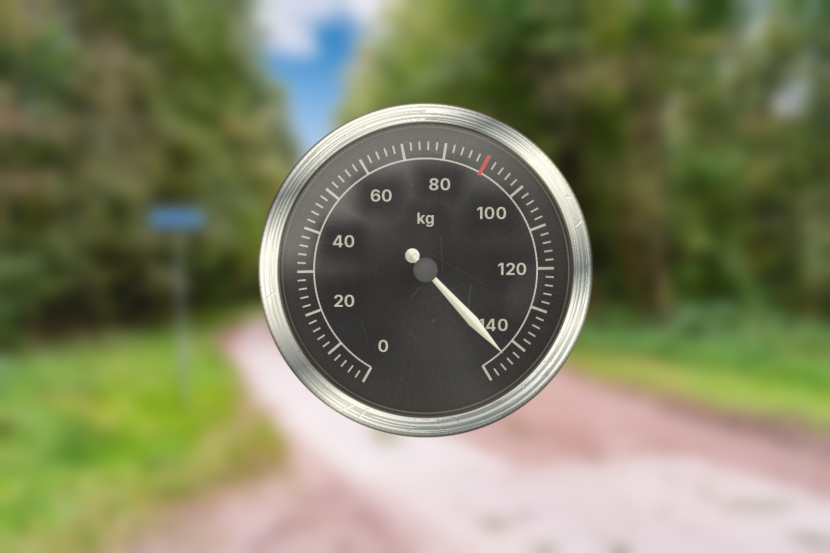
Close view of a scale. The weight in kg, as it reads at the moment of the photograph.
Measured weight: 144 kg
